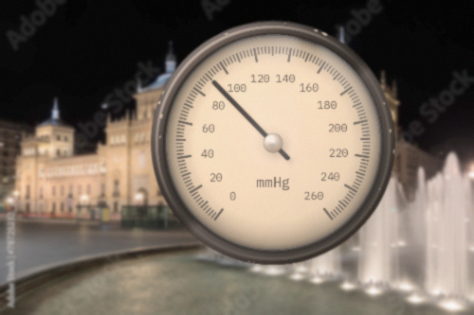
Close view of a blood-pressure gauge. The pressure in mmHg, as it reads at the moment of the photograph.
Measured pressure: 90 mmHg
